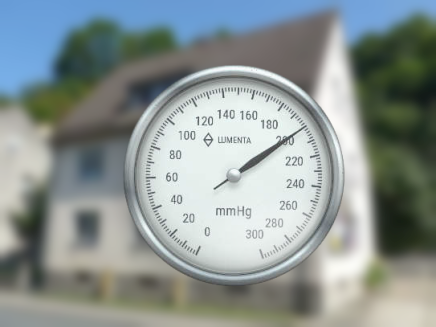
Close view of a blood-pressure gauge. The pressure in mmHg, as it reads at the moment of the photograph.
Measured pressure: 200 mmHg
